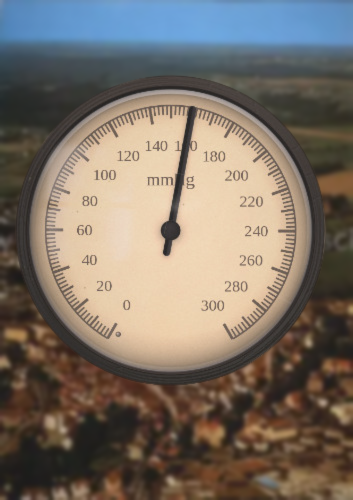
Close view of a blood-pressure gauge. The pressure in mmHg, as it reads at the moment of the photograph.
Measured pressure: 160 mmHg
